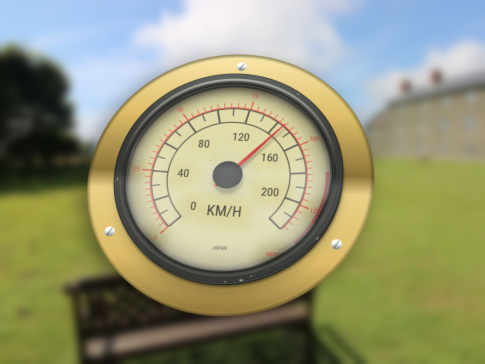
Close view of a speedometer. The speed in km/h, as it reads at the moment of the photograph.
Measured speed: 145 km/h
